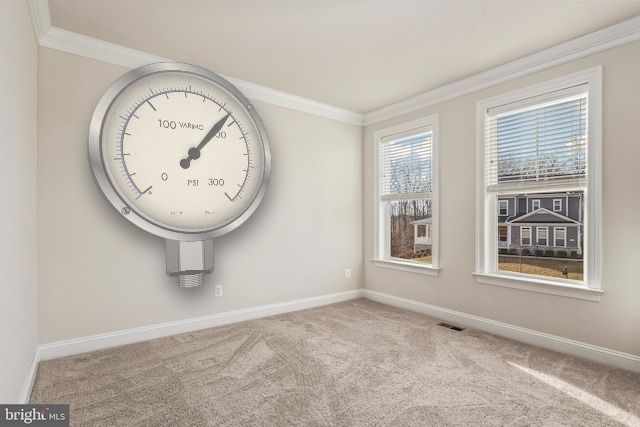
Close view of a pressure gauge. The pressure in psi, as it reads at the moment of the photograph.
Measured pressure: 190 psi
